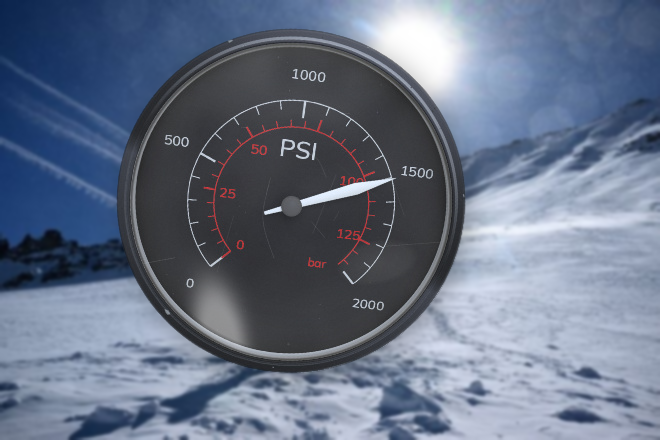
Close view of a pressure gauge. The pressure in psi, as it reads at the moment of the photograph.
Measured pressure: 1500 psi
